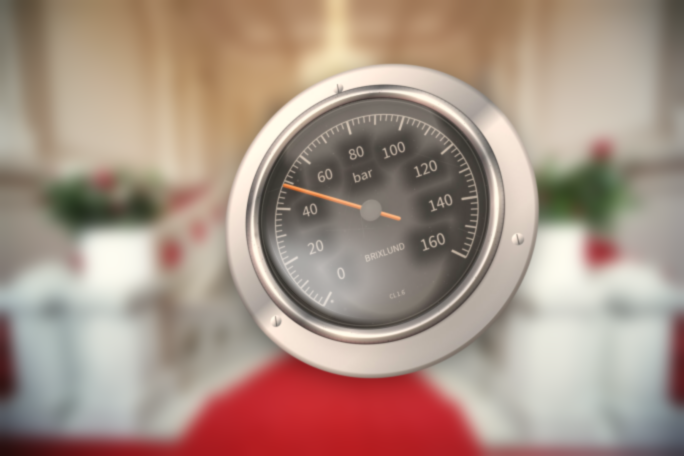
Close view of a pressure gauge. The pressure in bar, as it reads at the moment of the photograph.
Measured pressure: 48 bar
